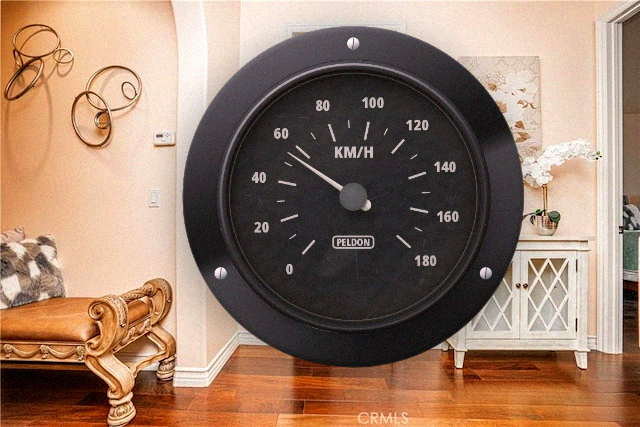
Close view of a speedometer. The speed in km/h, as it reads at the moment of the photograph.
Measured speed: 55 km/h
